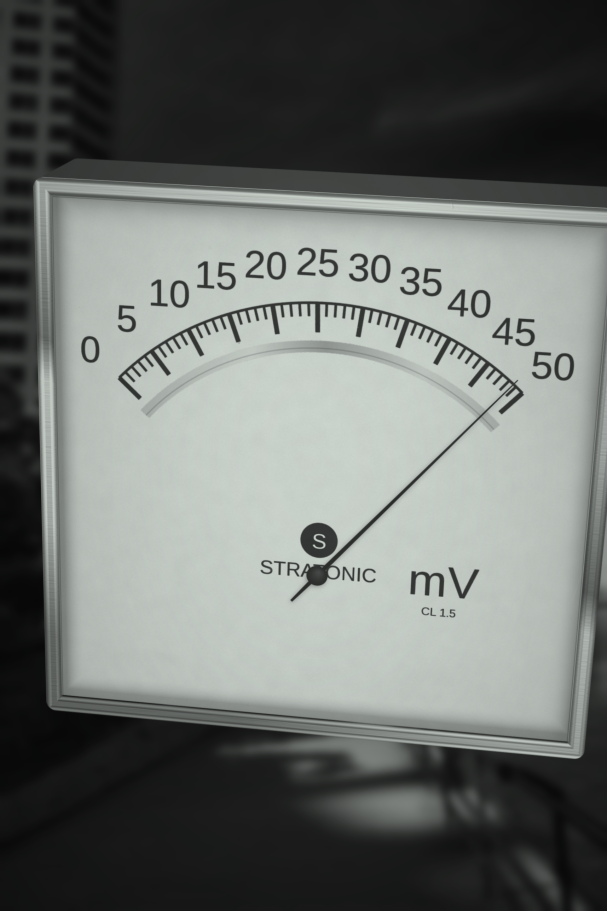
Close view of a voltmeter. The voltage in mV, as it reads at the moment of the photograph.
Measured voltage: 48.5 mV
